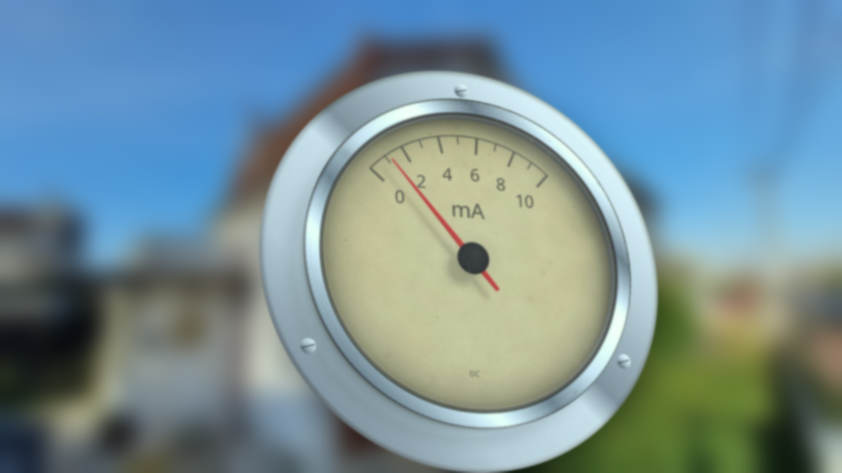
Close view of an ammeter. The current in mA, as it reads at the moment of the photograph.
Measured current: 1 mA
